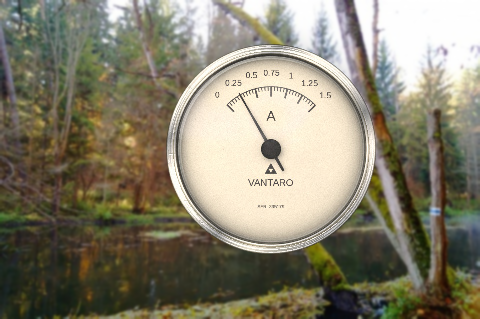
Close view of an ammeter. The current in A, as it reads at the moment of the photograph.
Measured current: 0.25 A
